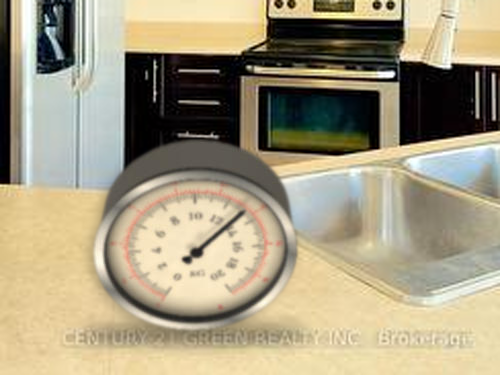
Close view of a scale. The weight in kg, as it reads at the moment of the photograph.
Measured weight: 13 kg
